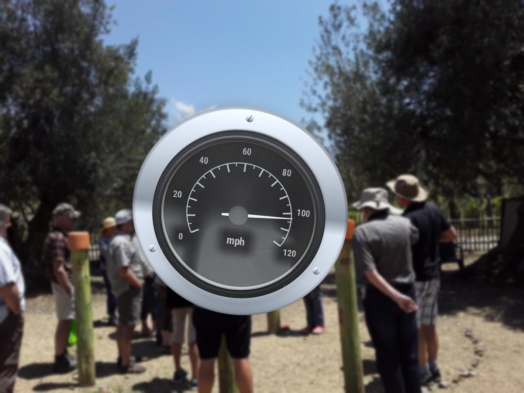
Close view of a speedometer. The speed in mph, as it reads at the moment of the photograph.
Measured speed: 102.5 mph
